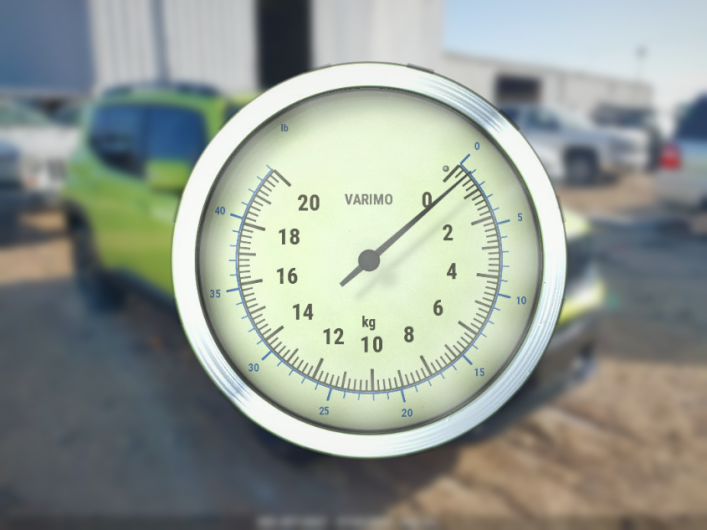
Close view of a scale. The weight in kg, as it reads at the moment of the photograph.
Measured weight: 0.4 kg
